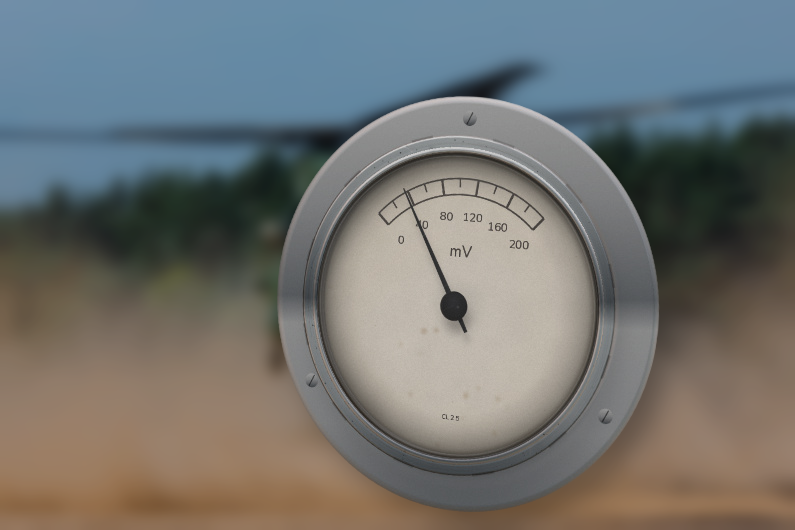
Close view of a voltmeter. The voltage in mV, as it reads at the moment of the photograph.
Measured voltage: 40 mV
